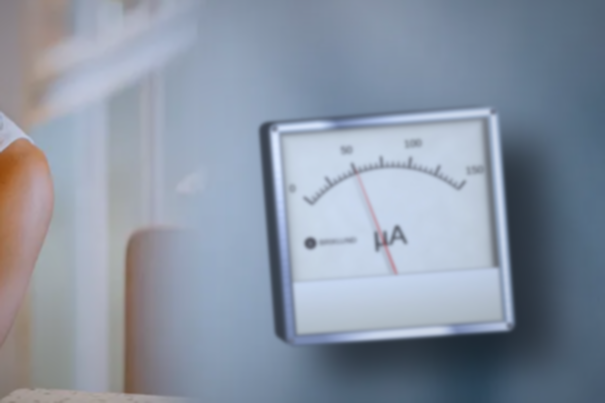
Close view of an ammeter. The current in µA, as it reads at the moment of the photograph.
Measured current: 50 µA
